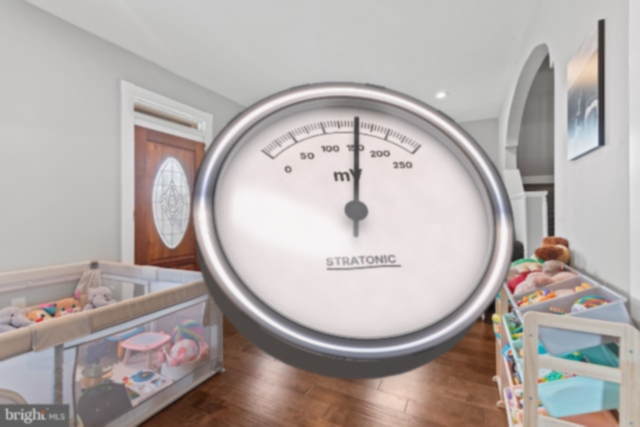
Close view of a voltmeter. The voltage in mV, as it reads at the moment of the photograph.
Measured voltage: 150 mV
